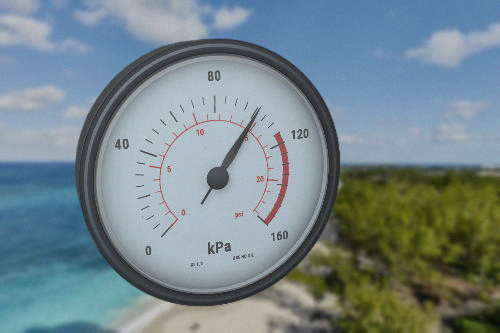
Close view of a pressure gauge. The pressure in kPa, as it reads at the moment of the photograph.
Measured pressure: 100 kPa
